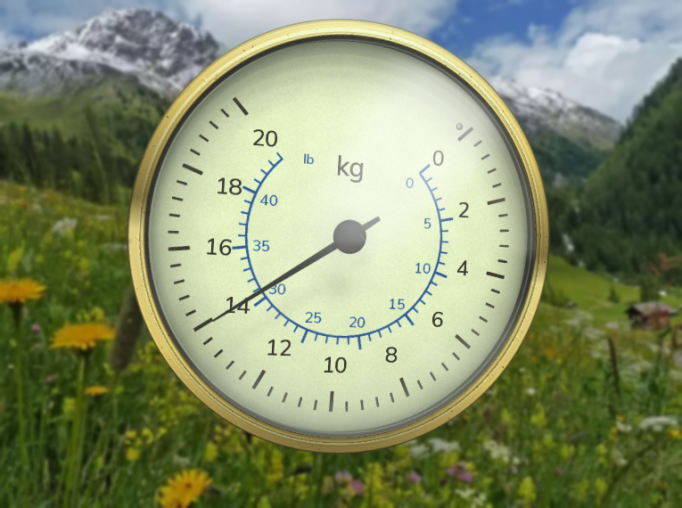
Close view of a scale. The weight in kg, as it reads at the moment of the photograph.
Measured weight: 14 kg
